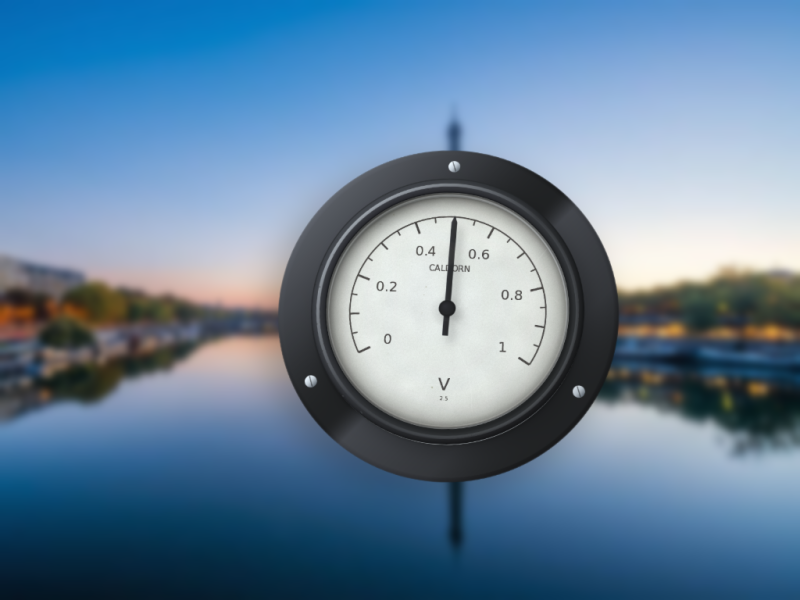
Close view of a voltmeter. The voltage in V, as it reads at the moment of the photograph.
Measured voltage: 0.5 V
